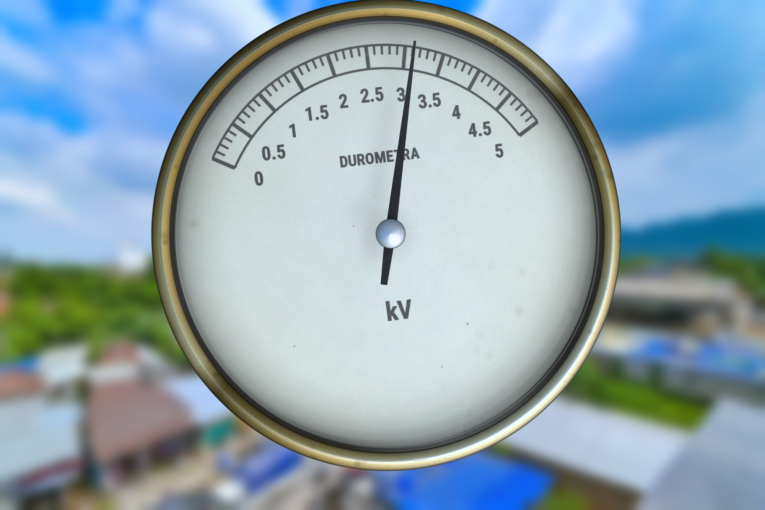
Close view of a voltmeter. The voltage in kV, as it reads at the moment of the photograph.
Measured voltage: 3.1 kV
